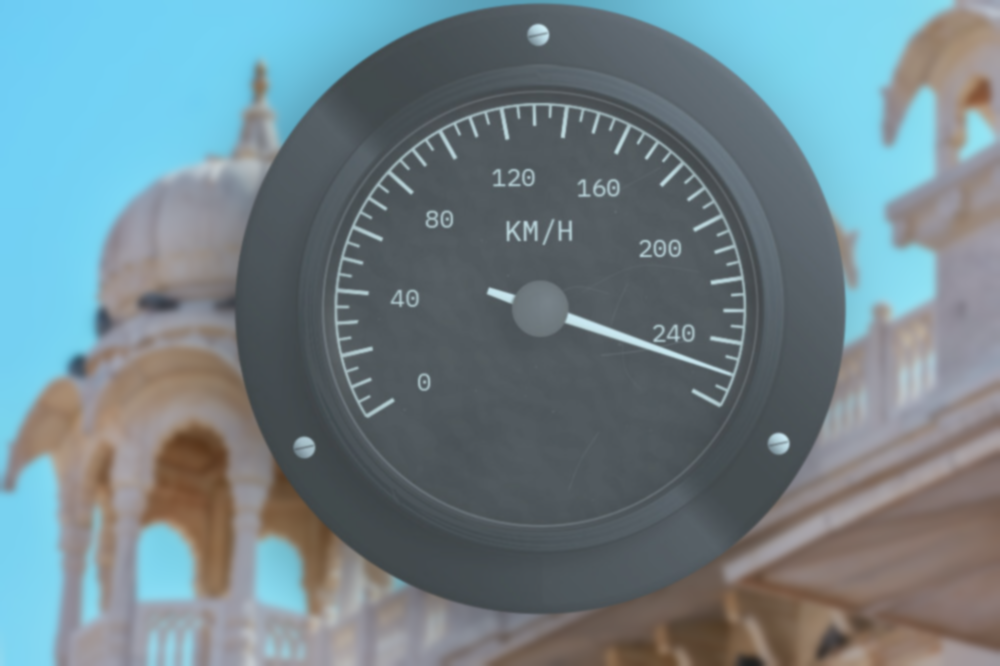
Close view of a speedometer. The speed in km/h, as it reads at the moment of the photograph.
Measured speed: 250 km/h
